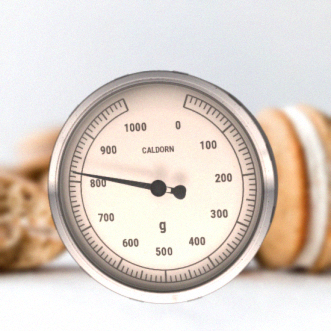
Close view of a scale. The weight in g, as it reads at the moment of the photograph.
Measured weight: 820 g
